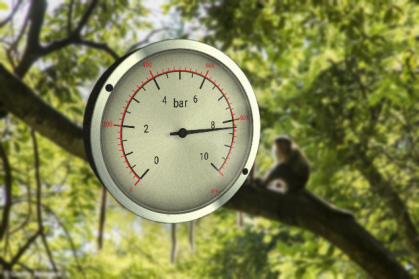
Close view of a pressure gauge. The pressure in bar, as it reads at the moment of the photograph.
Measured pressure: 8.25 bar
